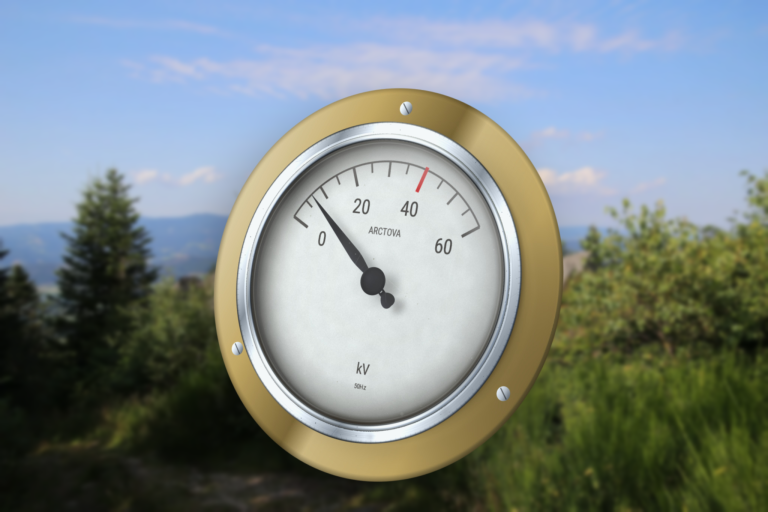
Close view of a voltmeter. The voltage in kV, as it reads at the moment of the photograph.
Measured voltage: 7.5 kV
